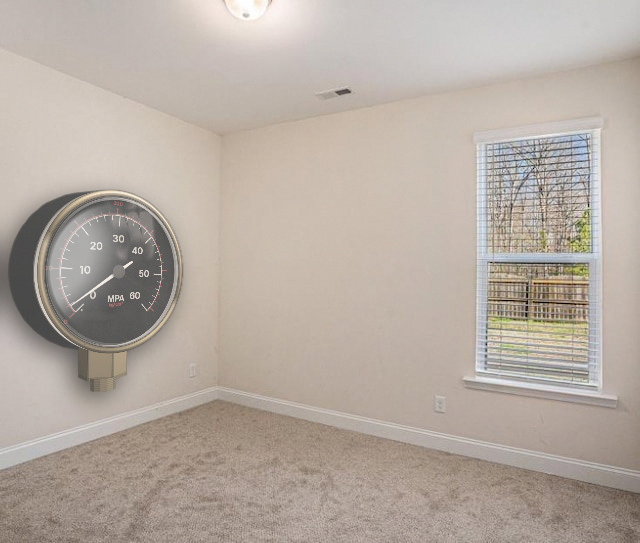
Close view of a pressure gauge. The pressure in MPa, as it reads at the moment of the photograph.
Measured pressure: 2 MPa
